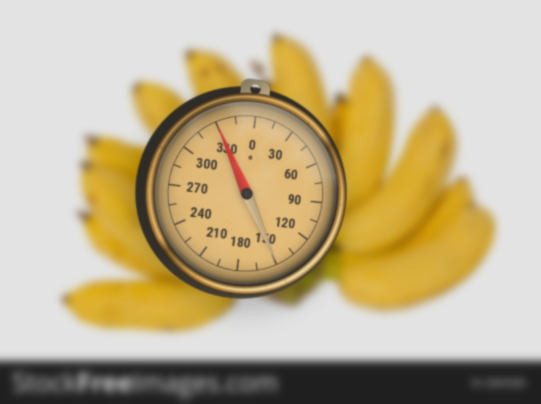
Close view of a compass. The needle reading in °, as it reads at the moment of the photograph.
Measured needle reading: 330 °
